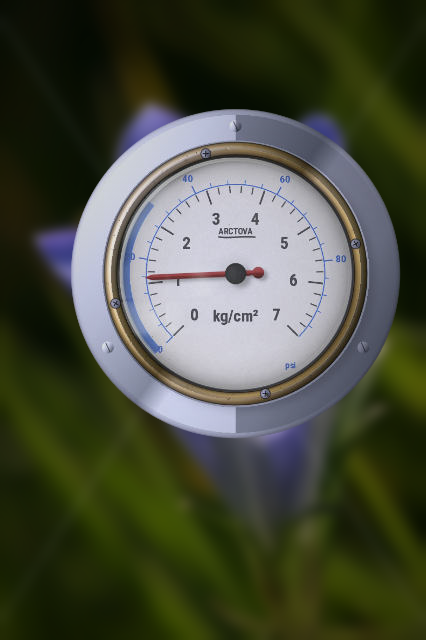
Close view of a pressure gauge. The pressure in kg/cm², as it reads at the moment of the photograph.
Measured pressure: 1.1 kg/cm²
